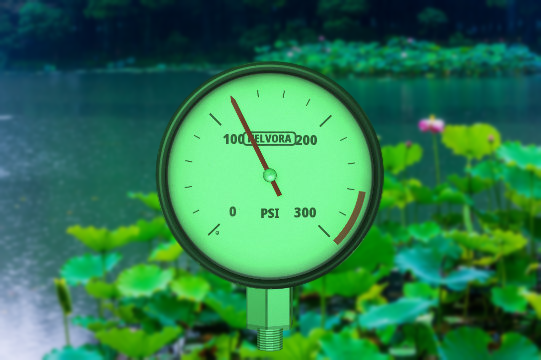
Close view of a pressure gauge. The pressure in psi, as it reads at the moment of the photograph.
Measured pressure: 120 psi
